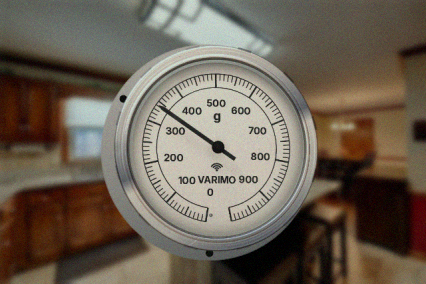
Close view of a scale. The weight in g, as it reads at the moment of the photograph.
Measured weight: 340 g
